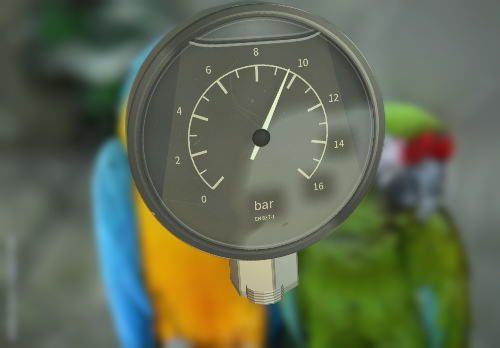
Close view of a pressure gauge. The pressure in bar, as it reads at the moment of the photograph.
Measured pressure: 9.5 bar
